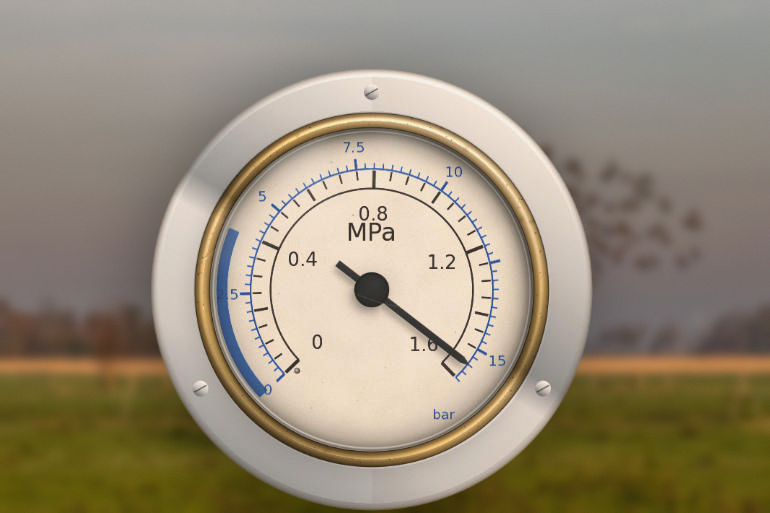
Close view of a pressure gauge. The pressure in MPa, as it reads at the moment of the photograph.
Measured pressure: 1.55 MPa
